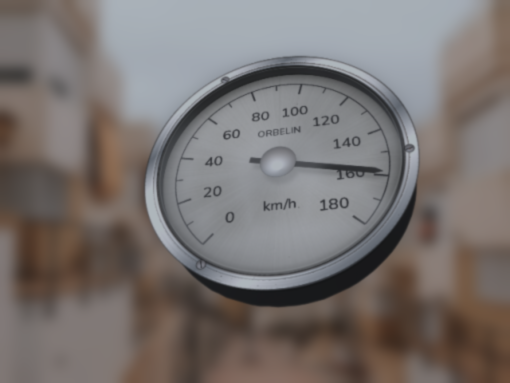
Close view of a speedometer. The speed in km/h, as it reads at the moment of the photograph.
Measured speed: 160 km/h
